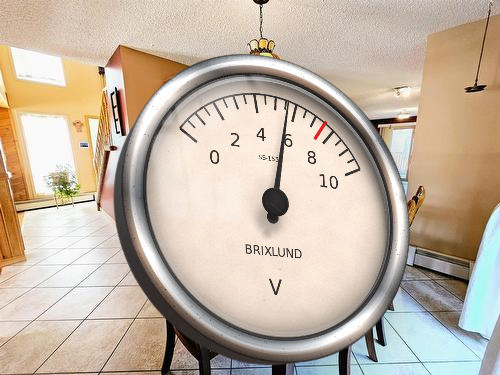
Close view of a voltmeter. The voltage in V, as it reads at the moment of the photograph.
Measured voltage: 5.5 V
